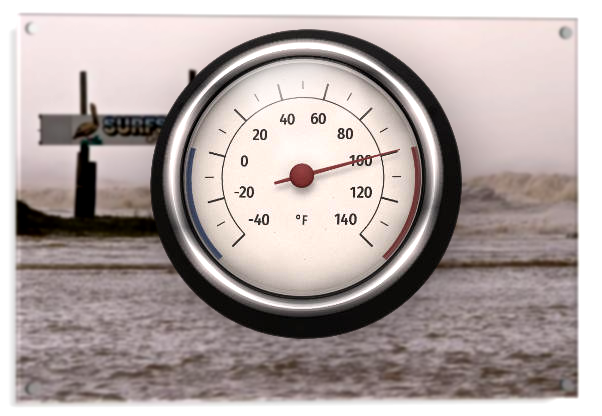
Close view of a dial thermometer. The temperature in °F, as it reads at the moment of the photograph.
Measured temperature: 100 °F
